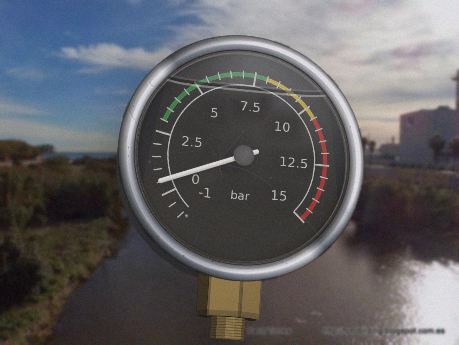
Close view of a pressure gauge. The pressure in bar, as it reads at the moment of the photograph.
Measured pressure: 0.5 bar
